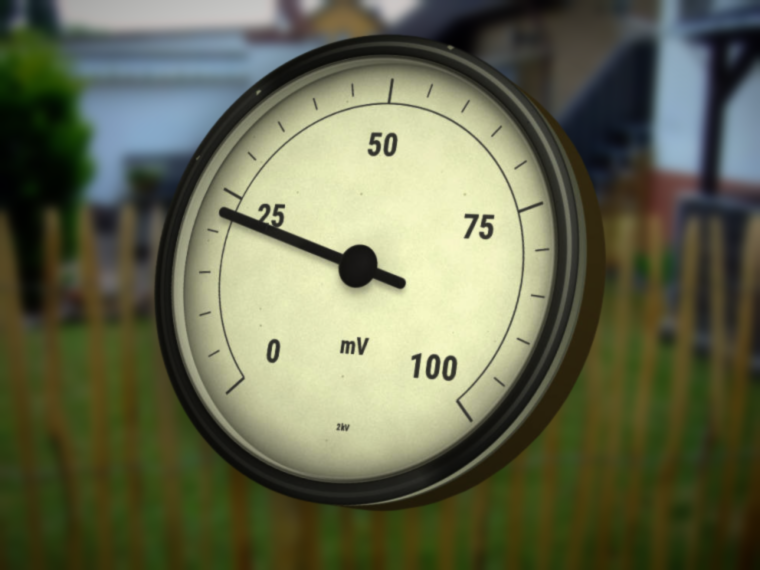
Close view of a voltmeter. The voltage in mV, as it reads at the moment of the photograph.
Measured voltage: 22.5 mV
